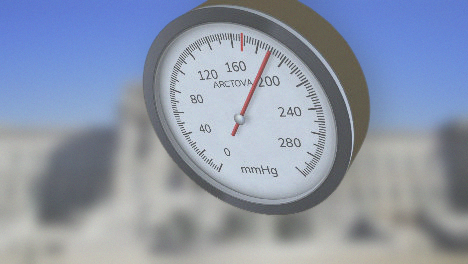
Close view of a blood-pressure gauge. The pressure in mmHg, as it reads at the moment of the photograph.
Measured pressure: 190 mmHg
